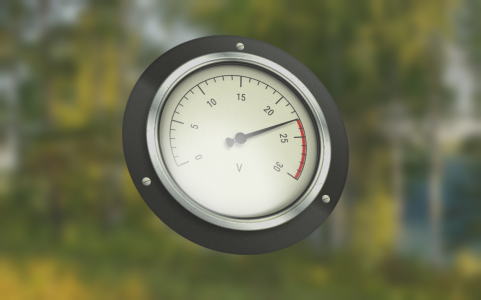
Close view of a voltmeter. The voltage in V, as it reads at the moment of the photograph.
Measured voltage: 23 V
